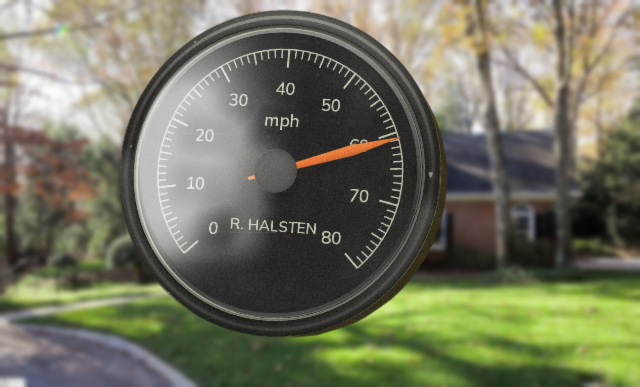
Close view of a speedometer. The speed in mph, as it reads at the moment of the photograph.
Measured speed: 61 mph
